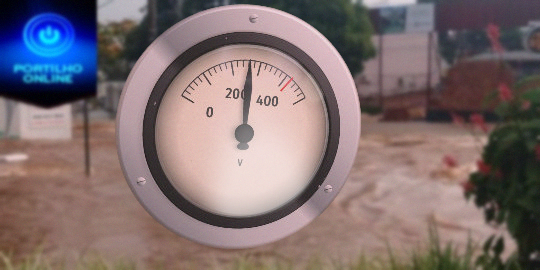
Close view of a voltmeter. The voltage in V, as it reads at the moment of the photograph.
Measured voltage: 260 V
